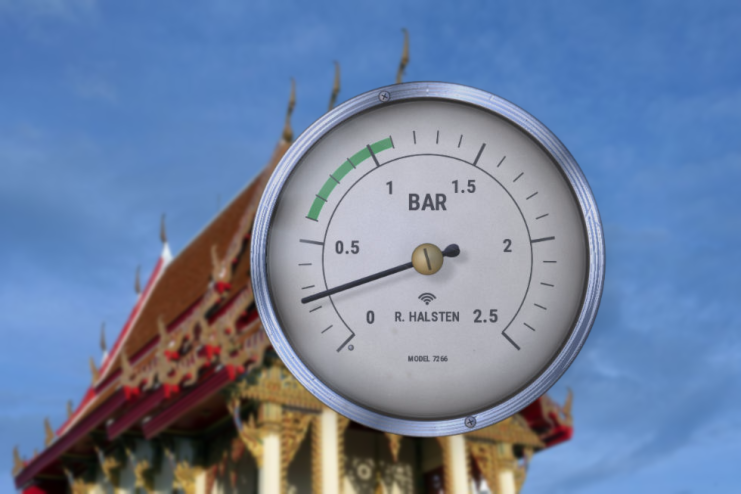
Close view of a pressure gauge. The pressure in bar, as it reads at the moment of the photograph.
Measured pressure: 0.25 bar
